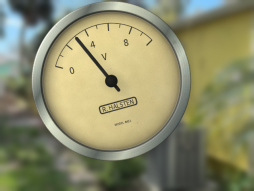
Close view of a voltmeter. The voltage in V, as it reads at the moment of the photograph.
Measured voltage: 3 V
